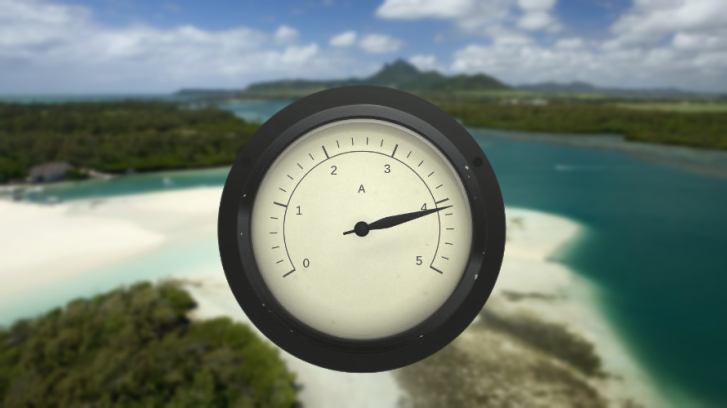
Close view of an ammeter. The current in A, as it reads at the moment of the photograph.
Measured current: 4.1 A
